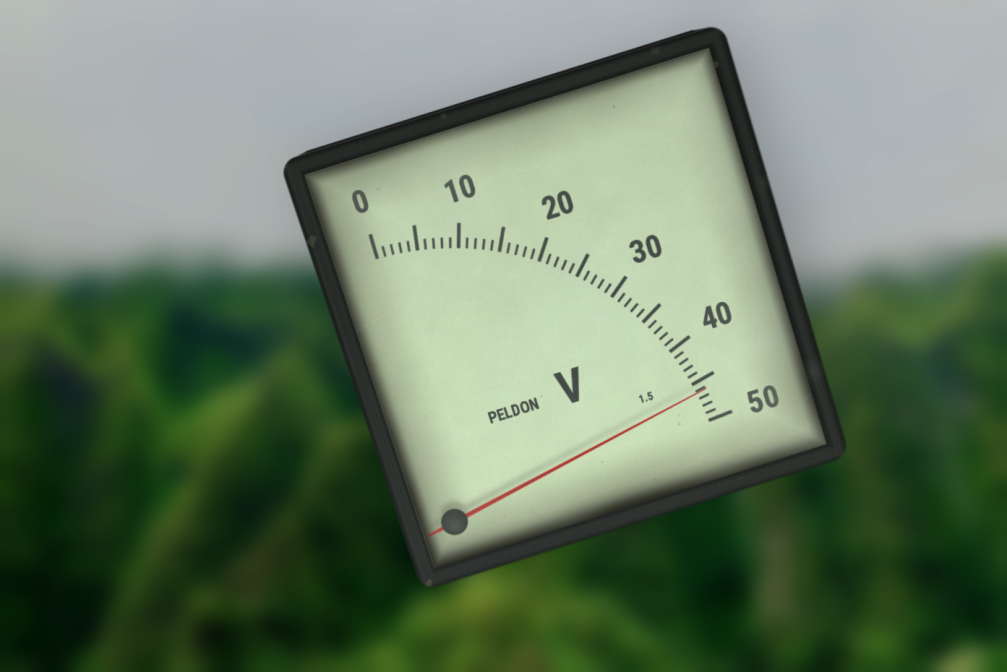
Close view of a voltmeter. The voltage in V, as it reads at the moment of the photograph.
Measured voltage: 46 V
